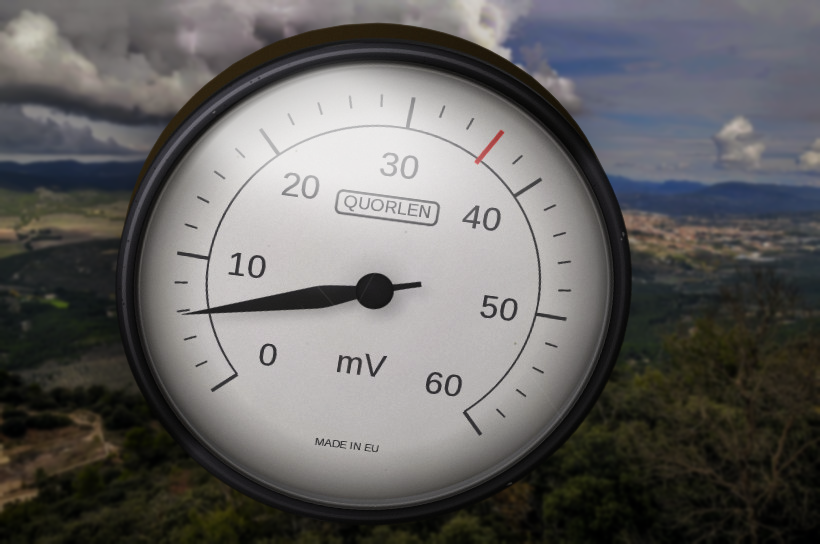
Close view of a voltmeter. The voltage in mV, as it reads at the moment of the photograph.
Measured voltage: 6 mV
